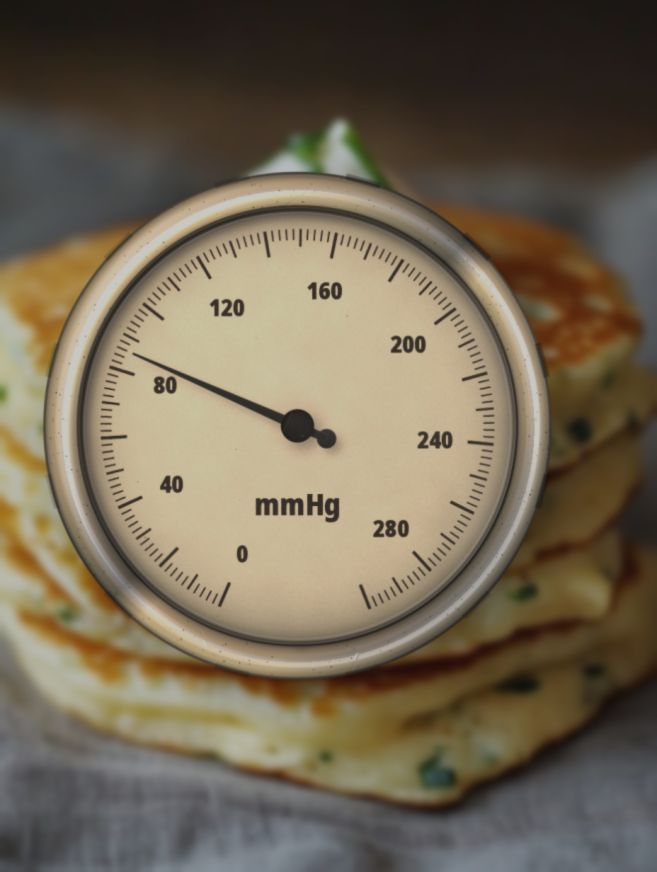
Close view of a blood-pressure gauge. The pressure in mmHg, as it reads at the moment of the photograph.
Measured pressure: 86 mmHg
